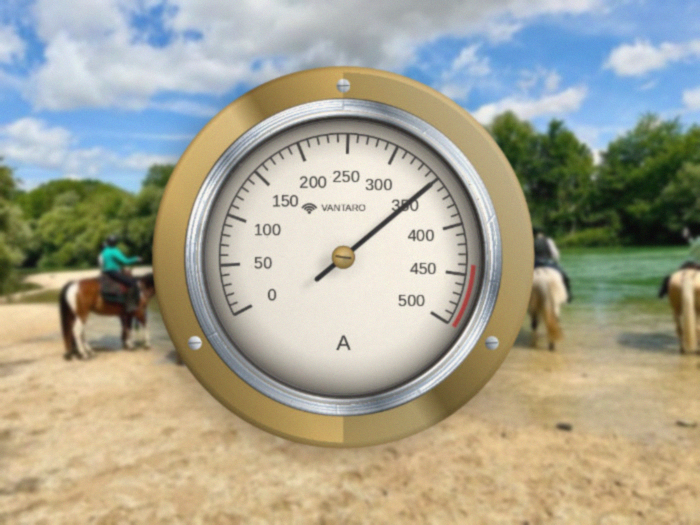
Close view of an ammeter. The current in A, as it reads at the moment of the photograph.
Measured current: 350 A
